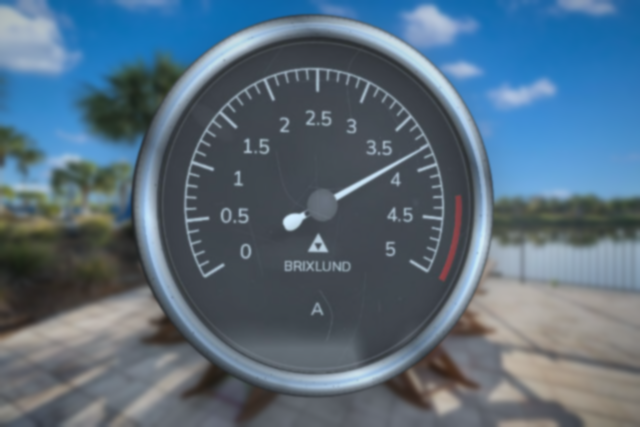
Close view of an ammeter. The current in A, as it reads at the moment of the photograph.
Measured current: 3.8 A
